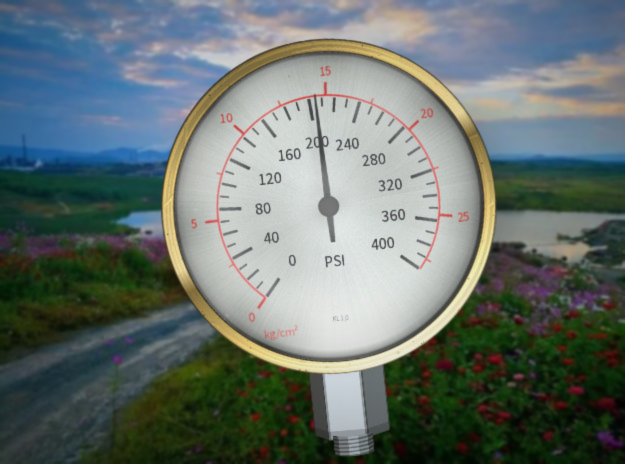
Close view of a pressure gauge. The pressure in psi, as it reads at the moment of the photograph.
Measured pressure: 205 psi
